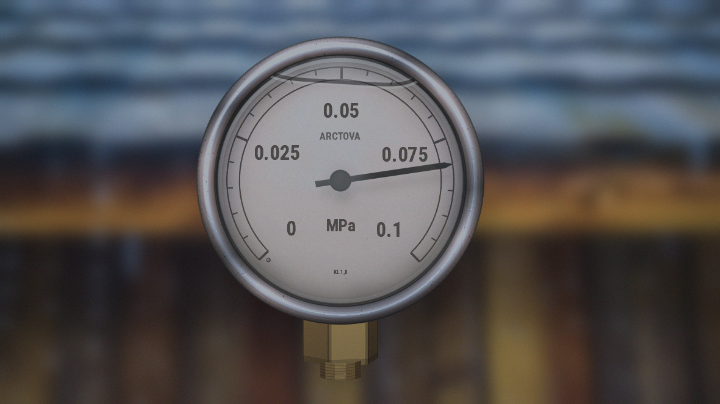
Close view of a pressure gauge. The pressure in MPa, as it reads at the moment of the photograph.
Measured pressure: 0.08 MPa
